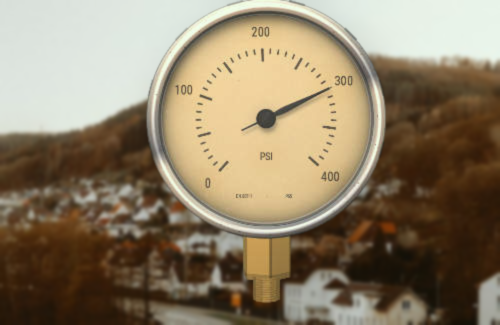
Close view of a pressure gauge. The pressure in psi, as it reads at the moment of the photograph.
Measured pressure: 300 psi
